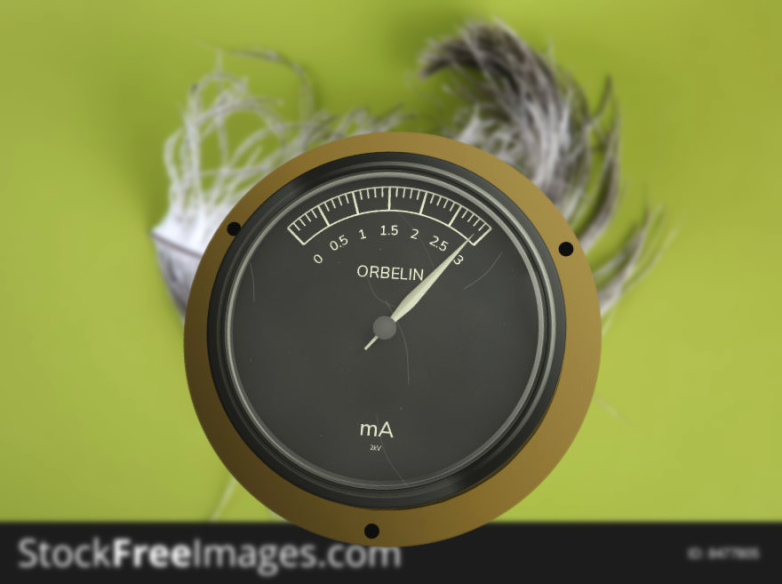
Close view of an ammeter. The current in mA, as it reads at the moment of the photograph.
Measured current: 2.9 mA
